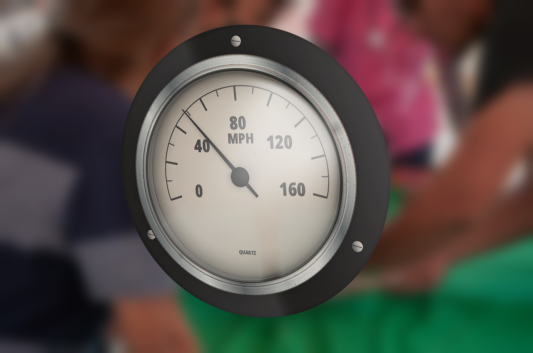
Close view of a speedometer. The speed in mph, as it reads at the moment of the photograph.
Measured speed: 50 mph
